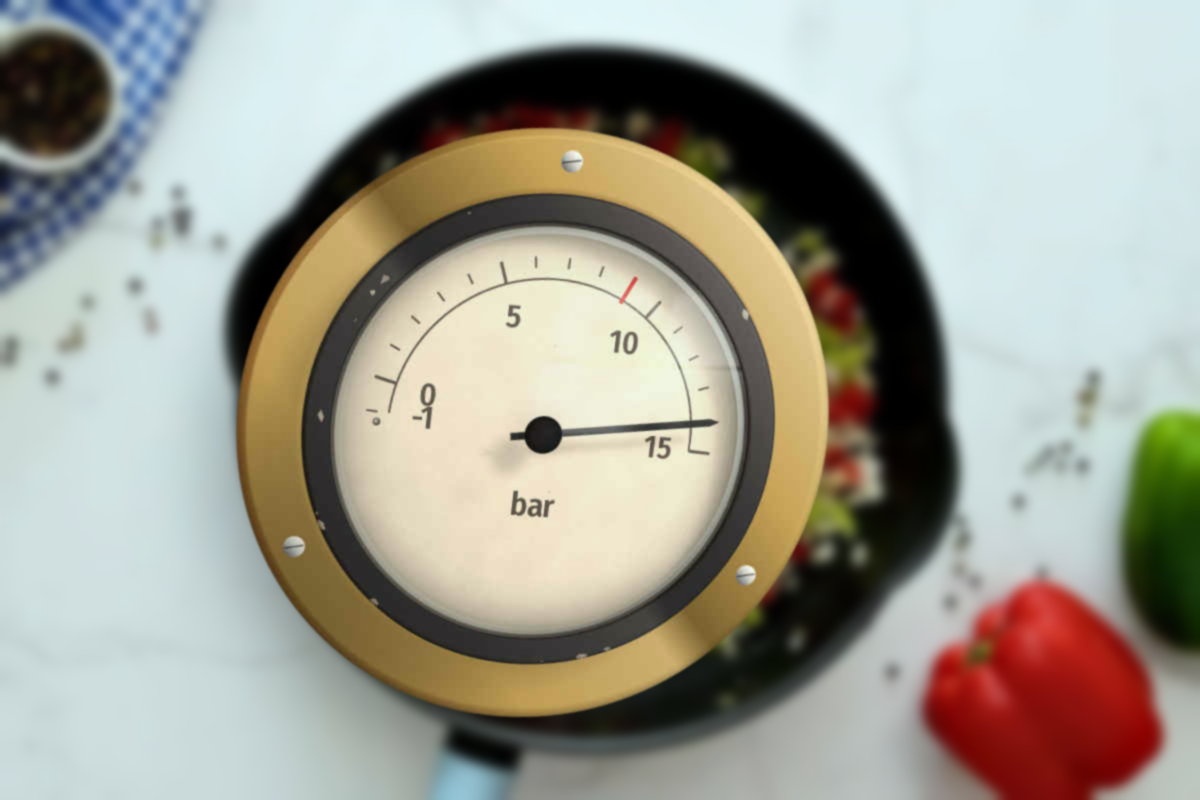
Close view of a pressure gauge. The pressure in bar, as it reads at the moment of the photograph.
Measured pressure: 14 bar
